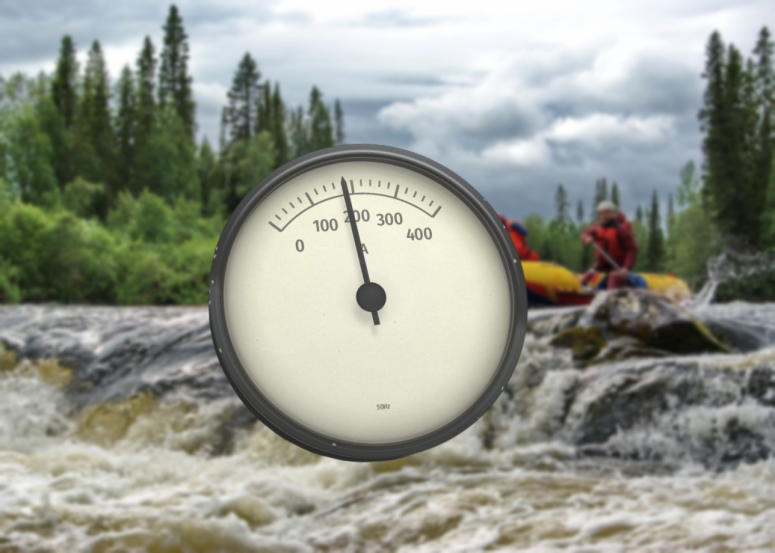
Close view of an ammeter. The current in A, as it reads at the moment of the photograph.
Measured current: 180 A
